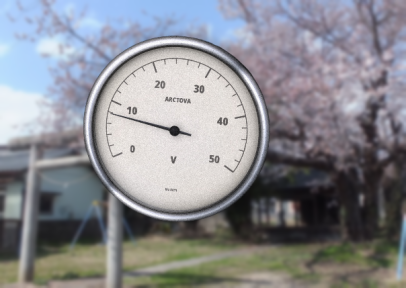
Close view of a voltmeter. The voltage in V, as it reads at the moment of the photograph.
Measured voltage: 8 V
